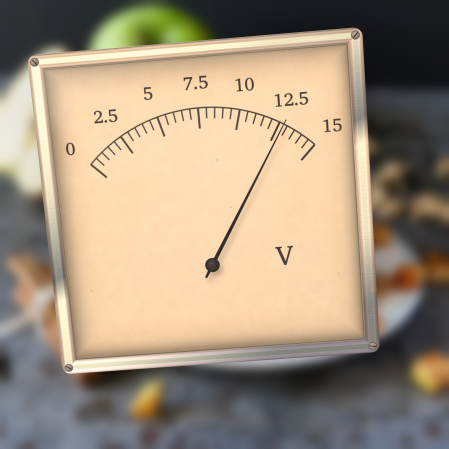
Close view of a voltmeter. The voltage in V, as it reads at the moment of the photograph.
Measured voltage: 12.75 V
